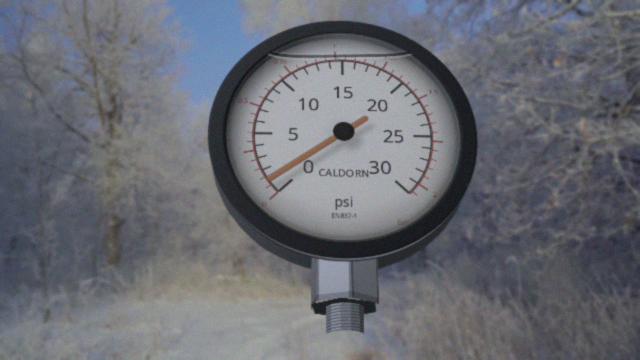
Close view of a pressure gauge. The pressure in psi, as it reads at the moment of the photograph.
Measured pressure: 1 psi
